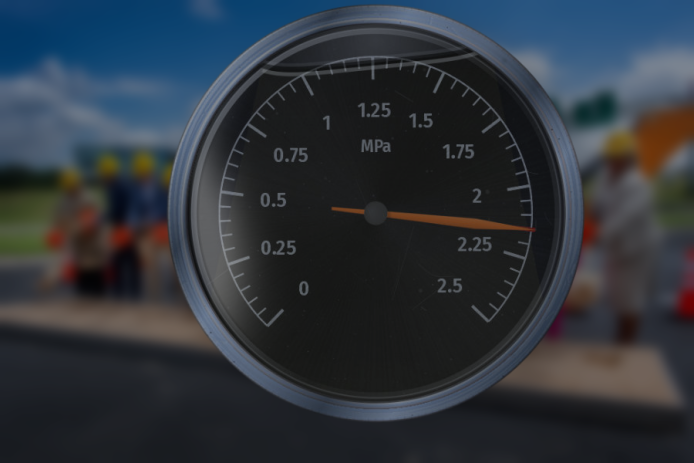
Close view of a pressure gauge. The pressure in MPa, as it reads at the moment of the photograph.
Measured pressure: 2.15 MPa
